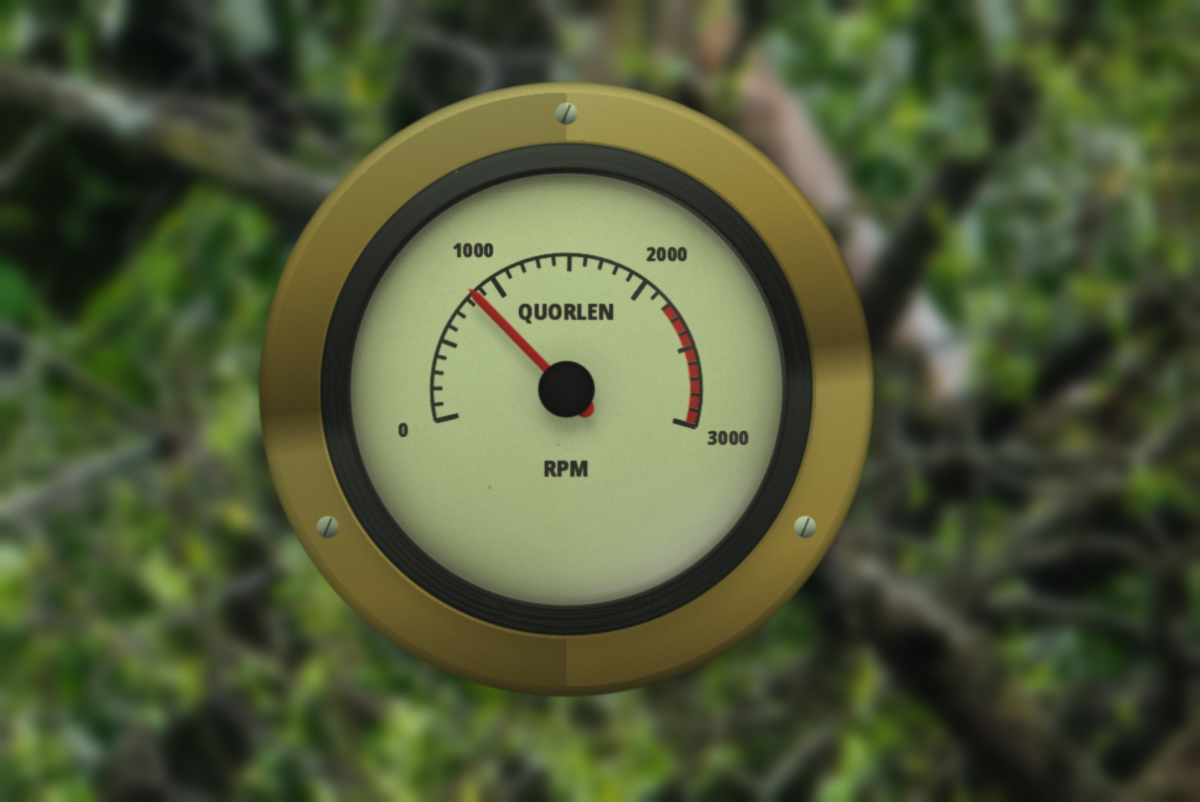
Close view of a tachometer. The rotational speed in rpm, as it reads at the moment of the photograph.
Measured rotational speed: 850 rpm
